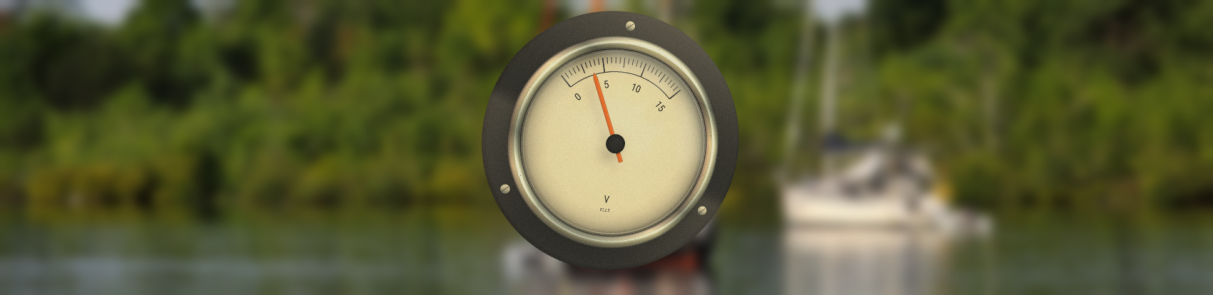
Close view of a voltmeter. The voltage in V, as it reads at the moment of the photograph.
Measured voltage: 3.5 V
